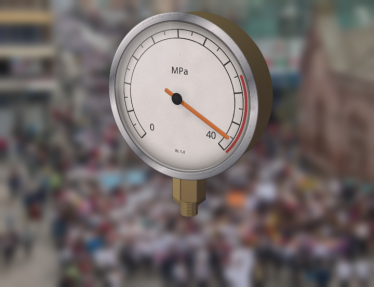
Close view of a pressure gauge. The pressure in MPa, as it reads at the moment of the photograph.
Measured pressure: 38 MPa
